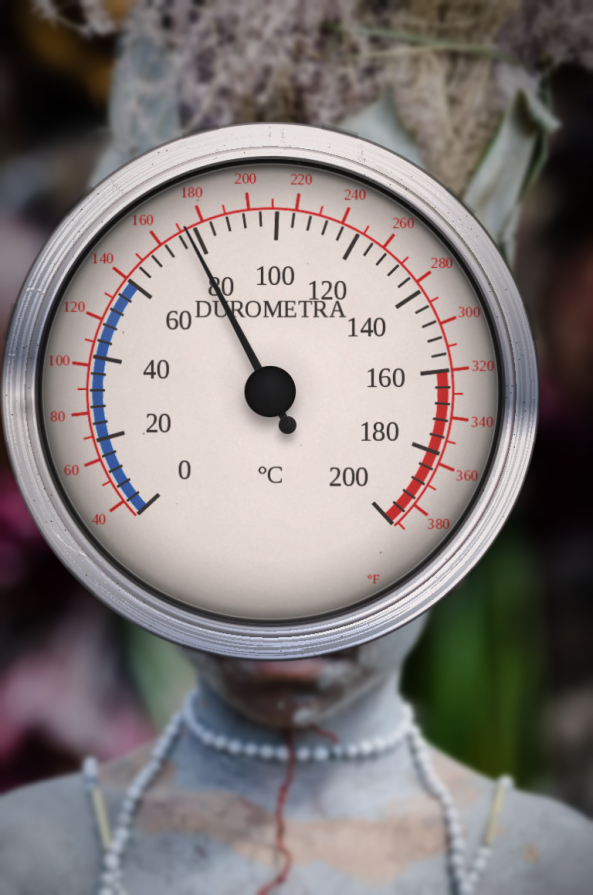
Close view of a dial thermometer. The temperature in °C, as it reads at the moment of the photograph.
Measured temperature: 78 °C
